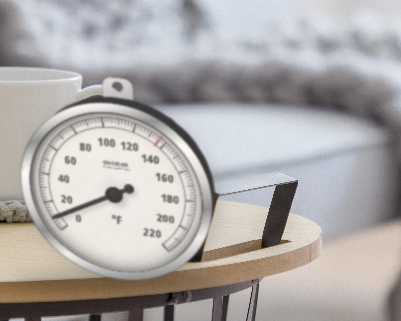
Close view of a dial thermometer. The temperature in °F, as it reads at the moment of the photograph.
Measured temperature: 10 °F
